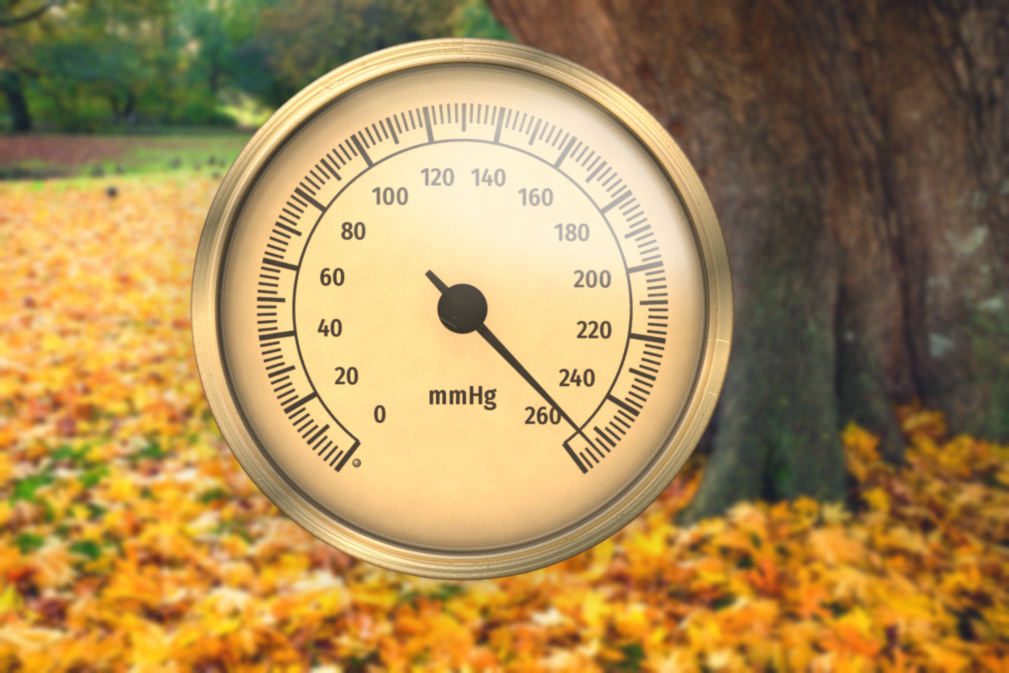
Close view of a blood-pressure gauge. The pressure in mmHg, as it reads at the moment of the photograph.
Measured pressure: 254 mmHg
